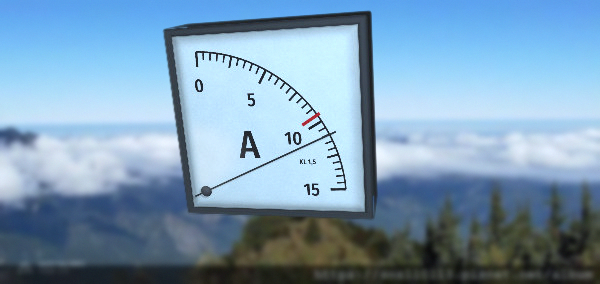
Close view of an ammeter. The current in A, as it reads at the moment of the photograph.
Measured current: 11 A
